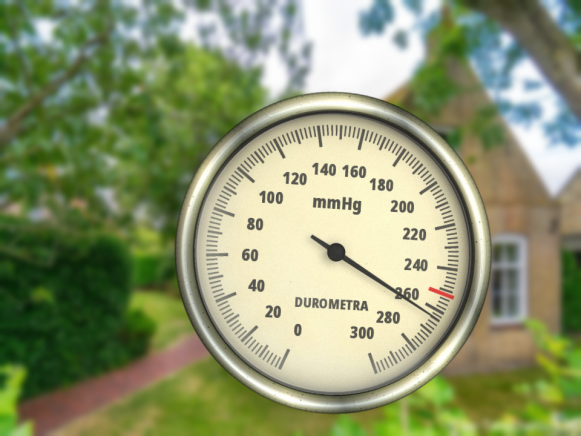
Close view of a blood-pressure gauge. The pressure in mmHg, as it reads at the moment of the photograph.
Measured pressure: 264 mmHg
